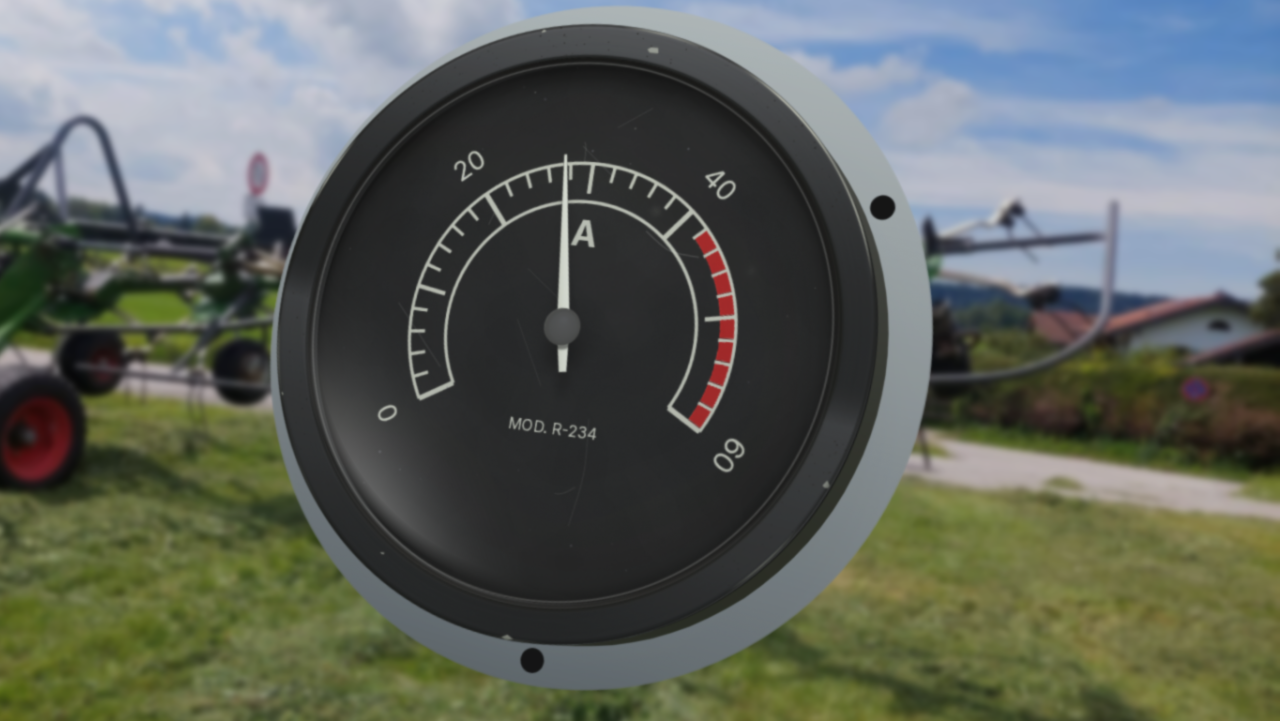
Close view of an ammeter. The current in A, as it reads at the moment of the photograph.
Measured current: 28 A
